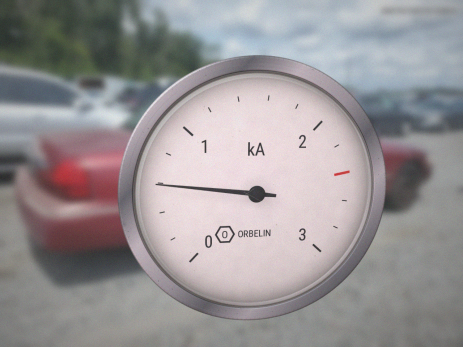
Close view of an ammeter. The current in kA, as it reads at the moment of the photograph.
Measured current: 0.6 kA
